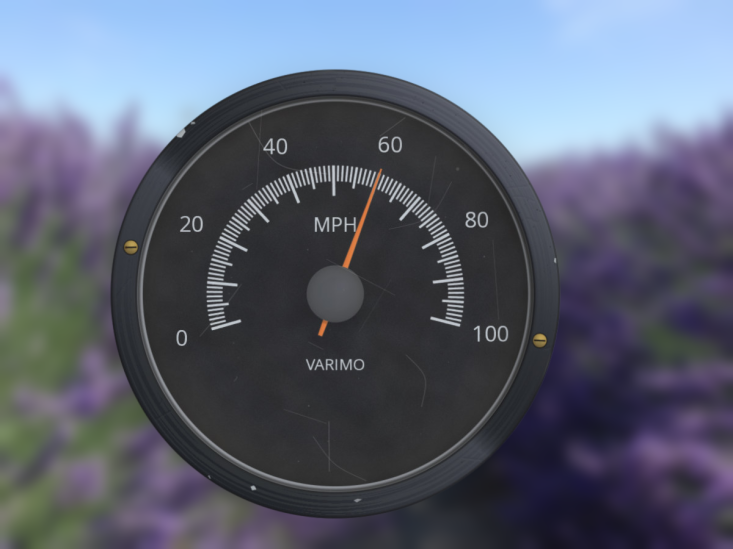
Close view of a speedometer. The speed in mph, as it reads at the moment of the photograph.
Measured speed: 60 mph
